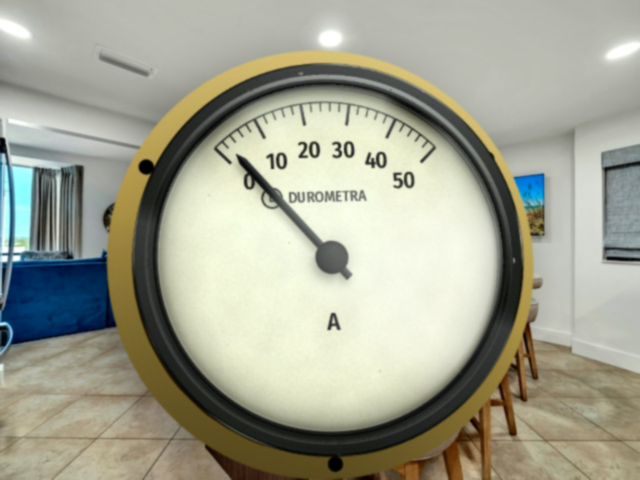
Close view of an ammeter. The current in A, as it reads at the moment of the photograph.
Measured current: 2 A
